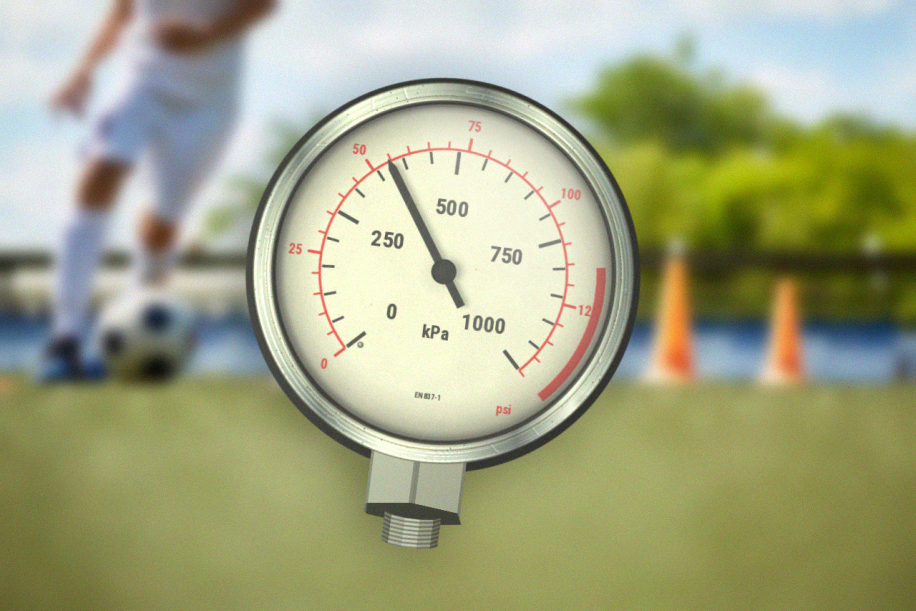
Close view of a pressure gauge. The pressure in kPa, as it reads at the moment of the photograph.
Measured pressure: 375 kPa
